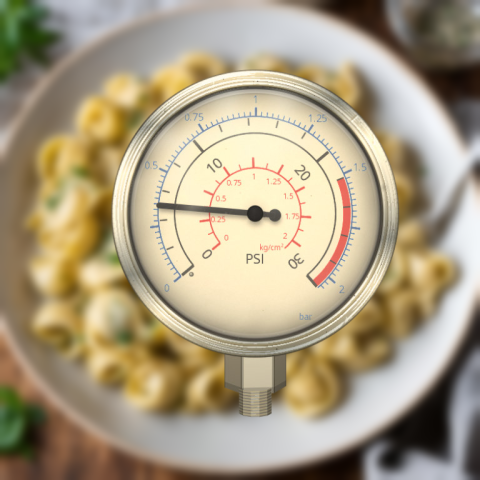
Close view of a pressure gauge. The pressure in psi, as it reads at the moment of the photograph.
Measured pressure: 5 psi
